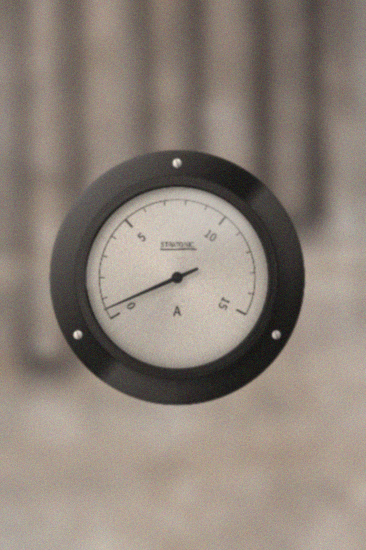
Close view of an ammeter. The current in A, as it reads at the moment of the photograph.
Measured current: 0.5 A
